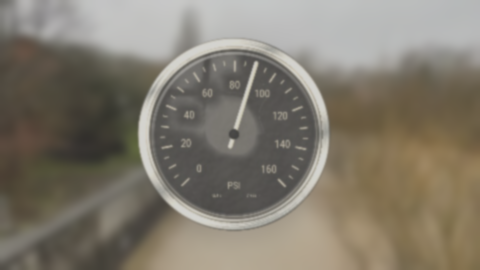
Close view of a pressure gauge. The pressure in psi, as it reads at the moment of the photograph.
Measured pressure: 90 psi
